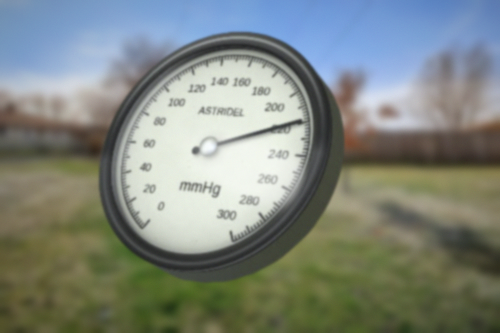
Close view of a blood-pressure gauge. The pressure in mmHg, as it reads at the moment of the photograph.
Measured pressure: 220 mmHg
